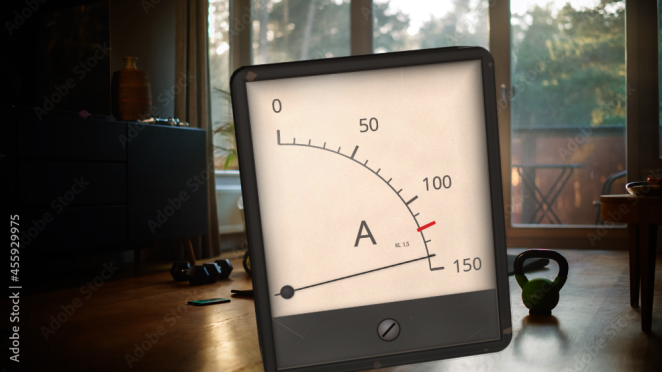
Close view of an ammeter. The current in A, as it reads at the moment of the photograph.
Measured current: 140 A
